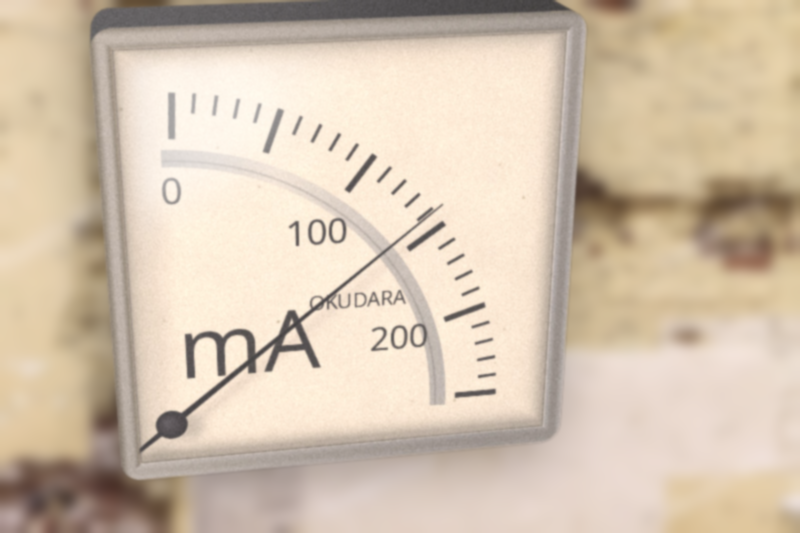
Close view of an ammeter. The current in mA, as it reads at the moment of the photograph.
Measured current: 140 mA
